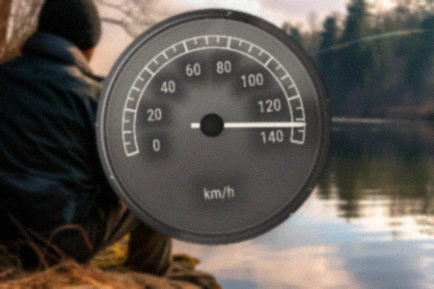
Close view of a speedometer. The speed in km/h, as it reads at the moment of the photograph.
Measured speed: 132.5 km/h
